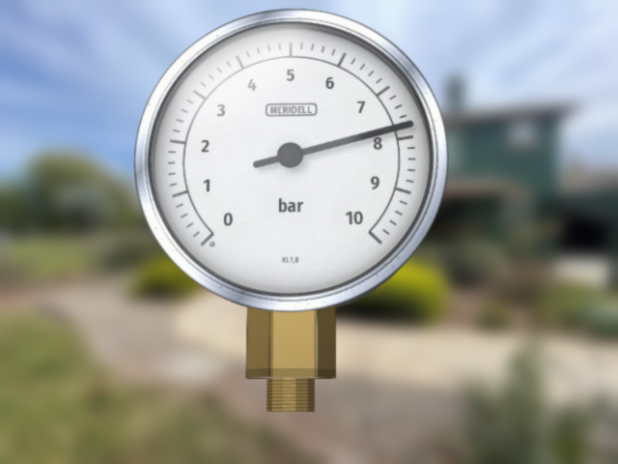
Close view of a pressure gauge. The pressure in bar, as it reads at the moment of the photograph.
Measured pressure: 7.8 bar
